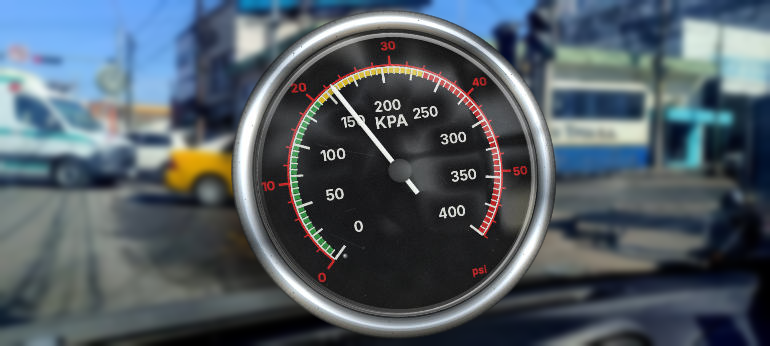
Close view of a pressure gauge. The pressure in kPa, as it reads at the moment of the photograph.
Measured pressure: 155 kPa
